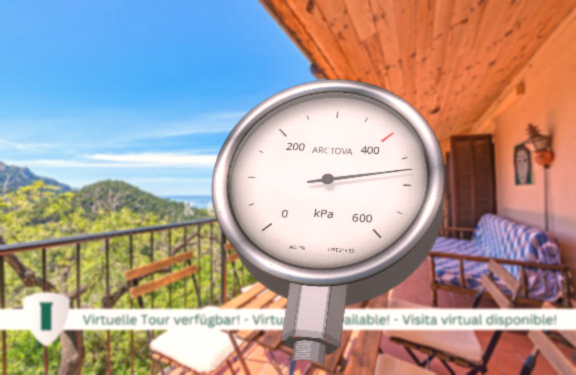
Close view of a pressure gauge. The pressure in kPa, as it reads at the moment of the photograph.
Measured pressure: 475 kPa
